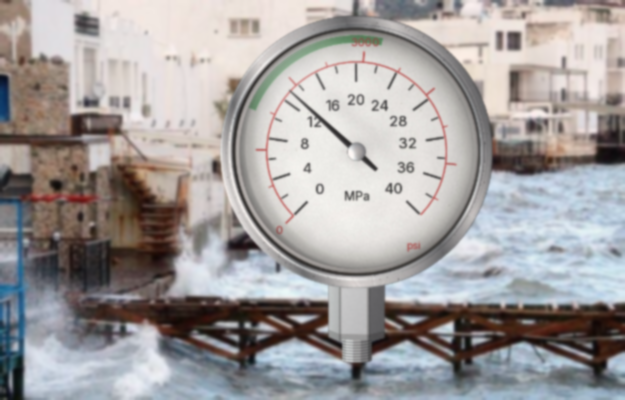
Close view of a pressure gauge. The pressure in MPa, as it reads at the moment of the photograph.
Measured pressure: 13 MPa
